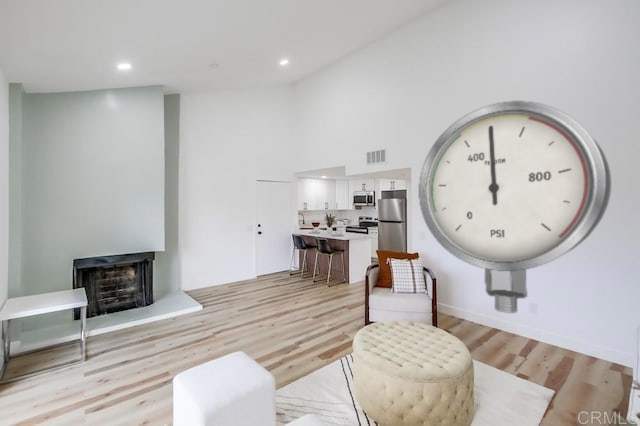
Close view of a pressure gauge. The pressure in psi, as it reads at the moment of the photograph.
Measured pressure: 500 psi
